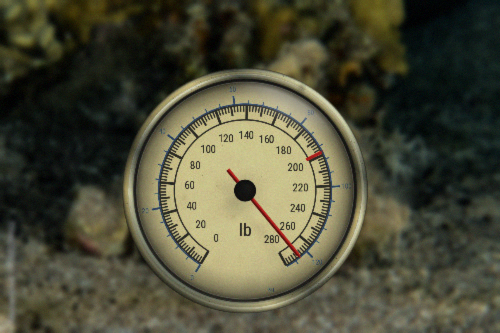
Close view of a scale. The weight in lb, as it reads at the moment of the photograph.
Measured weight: 270 lb
